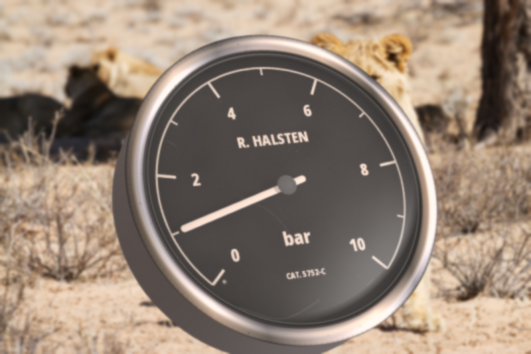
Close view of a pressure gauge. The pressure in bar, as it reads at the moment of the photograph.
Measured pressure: 1 bar
